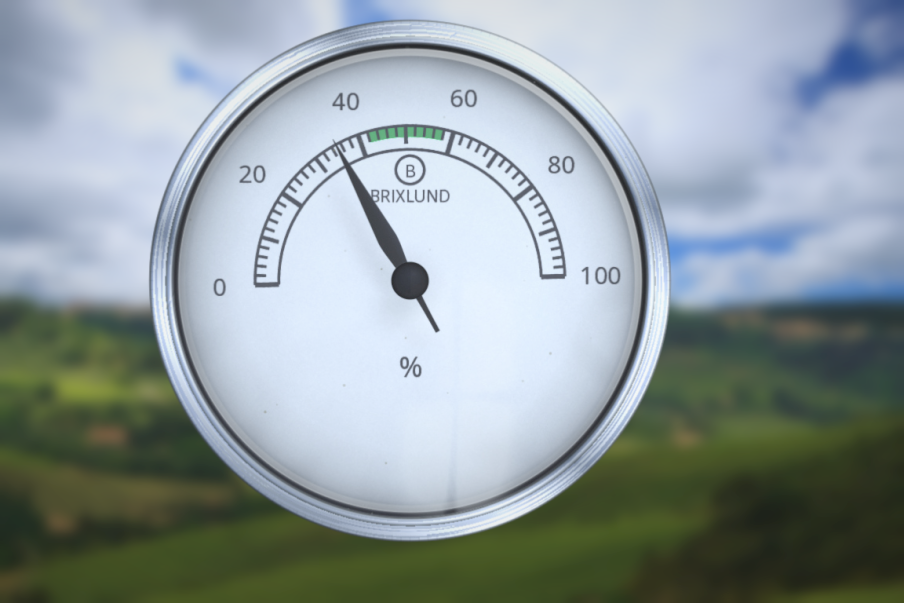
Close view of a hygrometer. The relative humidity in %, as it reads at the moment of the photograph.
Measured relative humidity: 35 %
